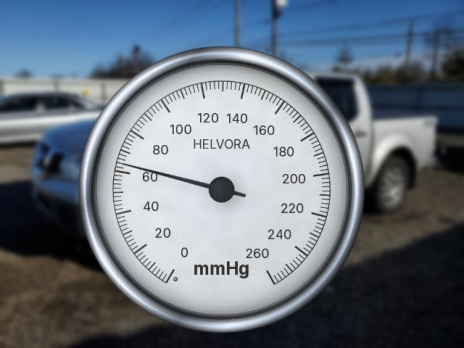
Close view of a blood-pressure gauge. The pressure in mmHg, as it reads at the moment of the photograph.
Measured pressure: 64 mmHg
